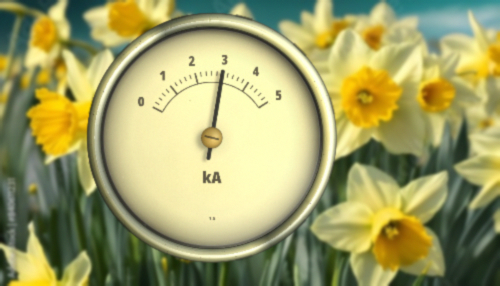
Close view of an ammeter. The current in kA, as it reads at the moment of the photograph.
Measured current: 3 kA
